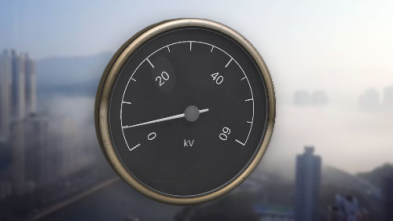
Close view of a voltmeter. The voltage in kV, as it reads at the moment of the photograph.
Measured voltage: 5 kV
